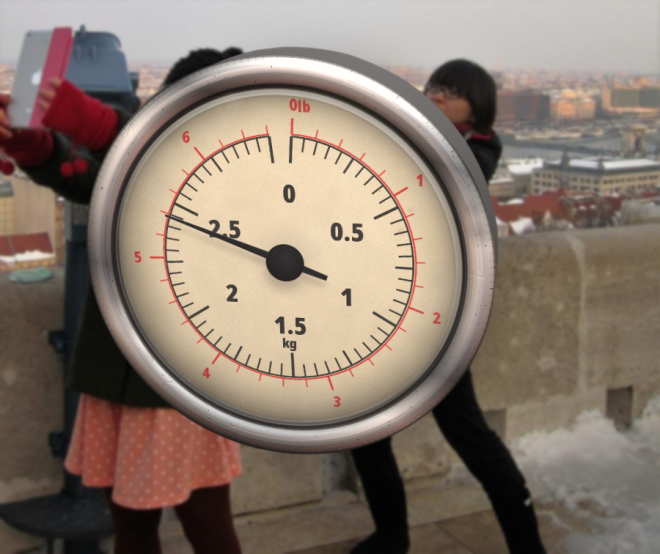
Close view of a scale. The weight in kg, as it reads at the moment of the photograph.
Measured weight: 2.45 kg
